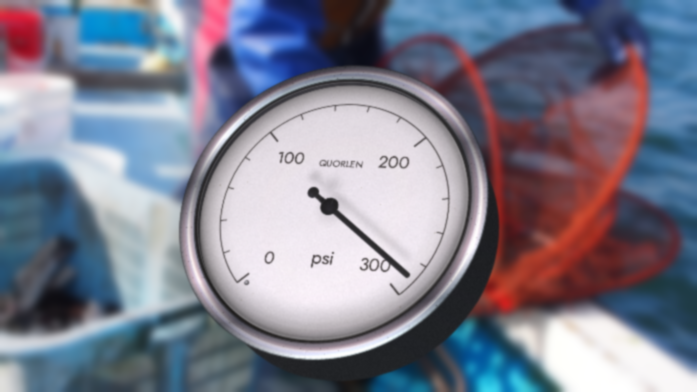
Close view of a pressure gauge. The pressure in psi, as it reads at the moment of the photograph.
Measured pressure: 290 psi
